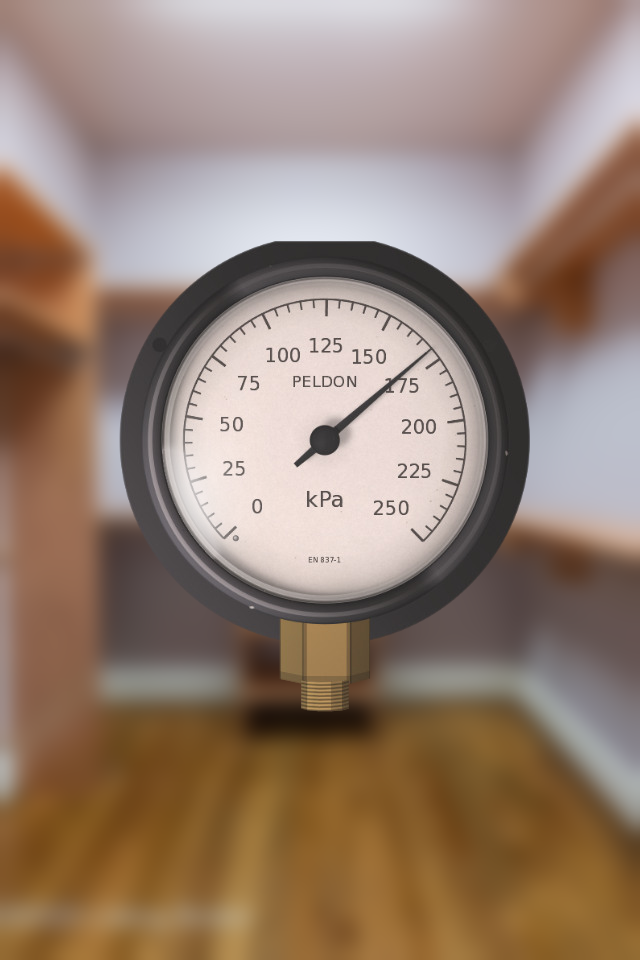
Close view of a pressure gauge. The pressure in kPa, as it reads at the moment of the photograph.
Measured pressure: 170 kPa
